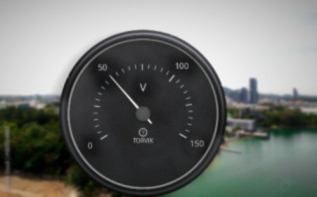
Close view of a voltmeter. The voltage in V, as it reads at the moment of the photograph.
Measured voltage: 50 V
